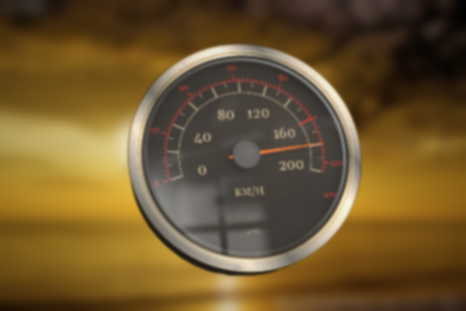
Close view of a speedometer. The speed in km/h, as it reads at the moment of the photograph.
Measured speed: 180 km/h
